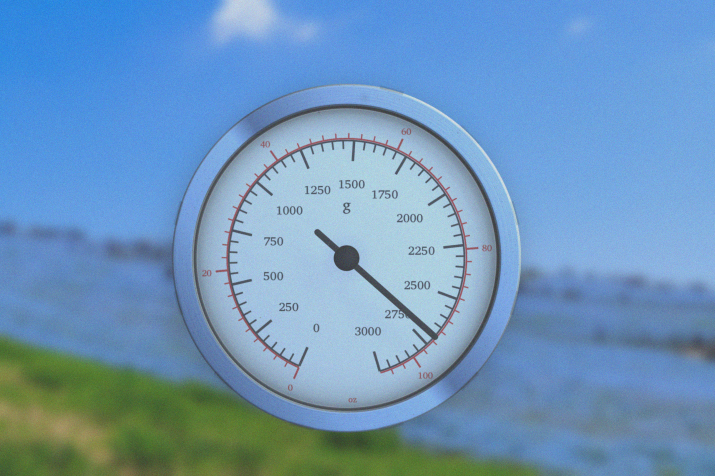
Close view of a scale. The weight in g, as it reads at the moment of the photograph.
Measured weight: 2700 g
